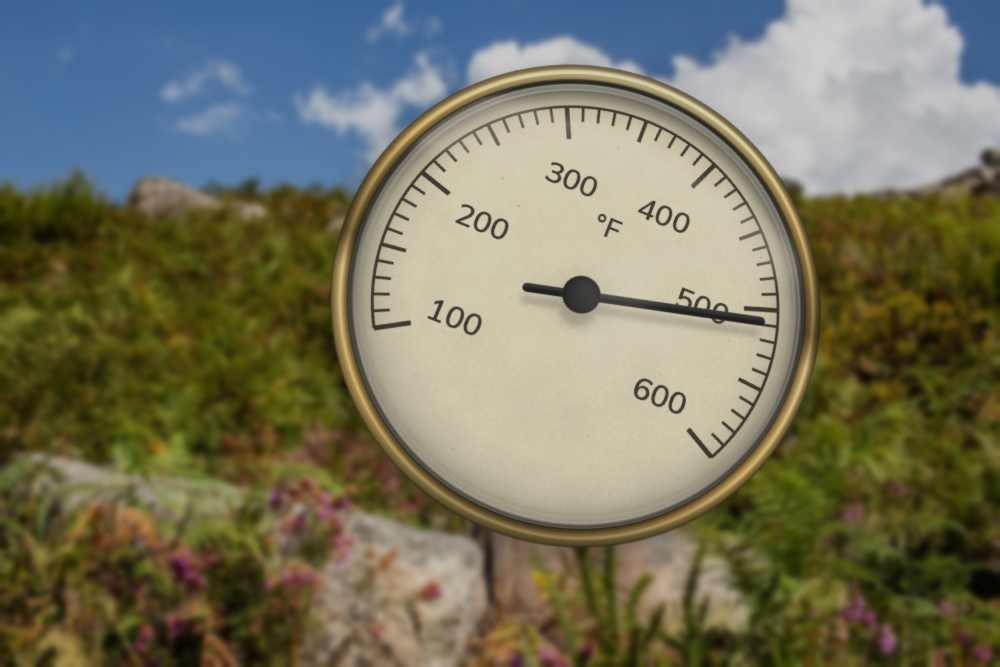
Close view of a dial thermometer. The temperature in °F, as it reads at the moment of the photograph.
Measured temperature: 510 °F
